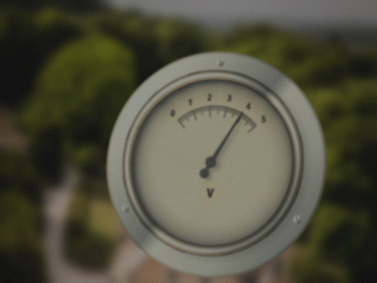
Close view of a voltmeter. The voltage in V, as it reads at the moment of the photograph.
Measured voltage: 4 V
